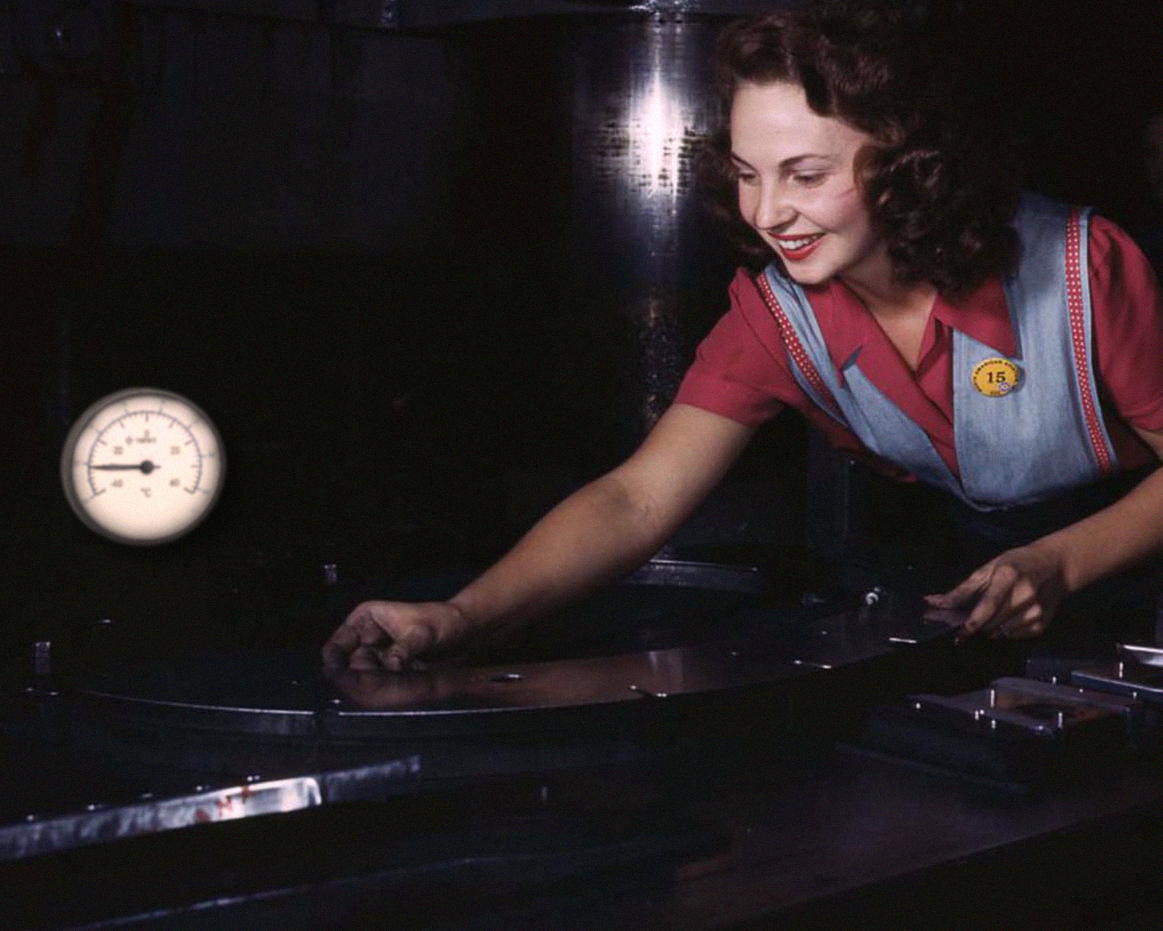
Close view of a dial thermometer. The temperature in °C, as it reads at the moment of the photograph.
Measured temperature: -30 °C
